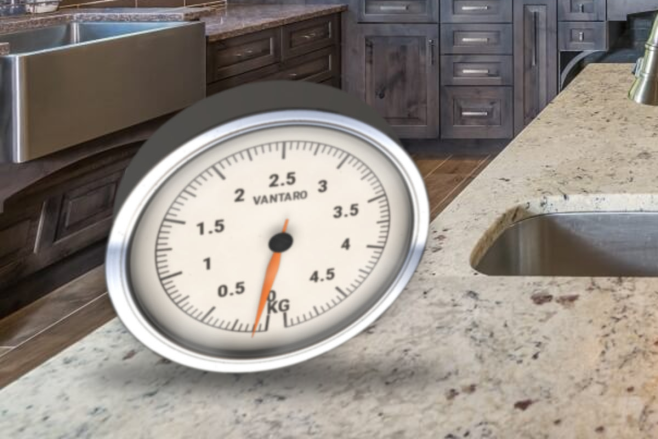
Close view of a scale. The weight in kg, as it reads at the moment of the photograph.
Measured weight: 0.1 kg
